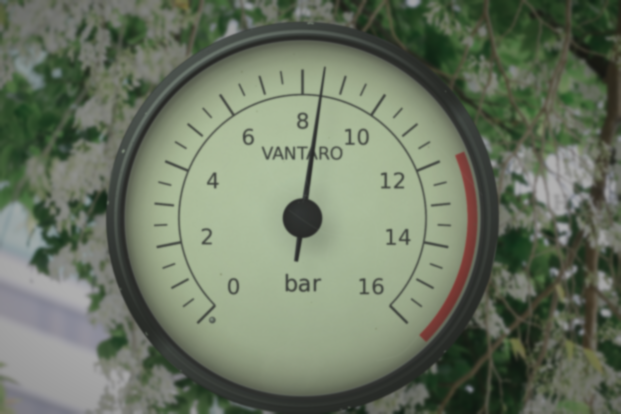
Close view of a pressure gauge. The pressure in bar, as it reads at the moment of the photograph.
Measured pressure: 8.5 bar
